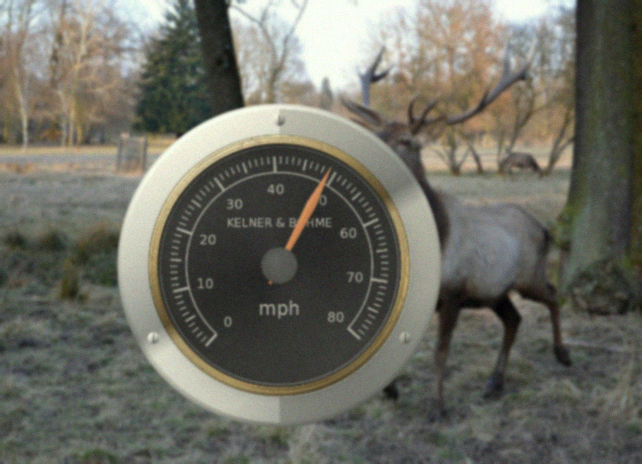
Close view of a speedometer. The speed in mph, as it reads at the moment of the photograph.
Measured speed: 49 mph
